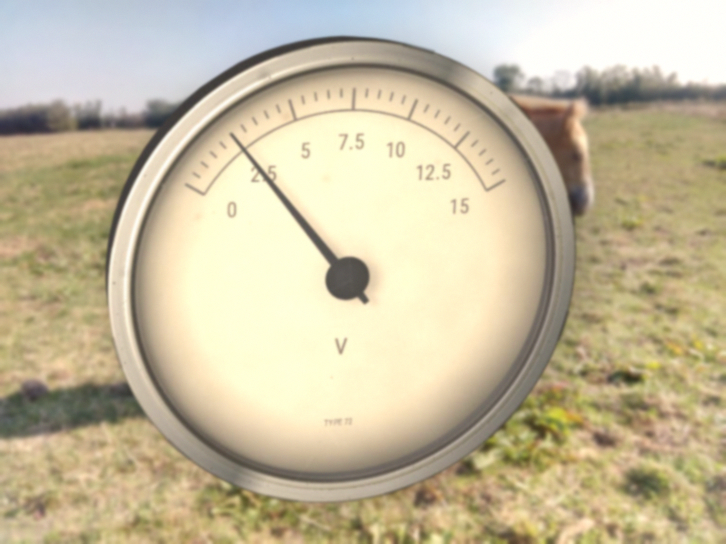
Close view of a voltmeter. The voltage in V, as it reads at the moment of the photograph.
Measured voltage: 2.5 V
